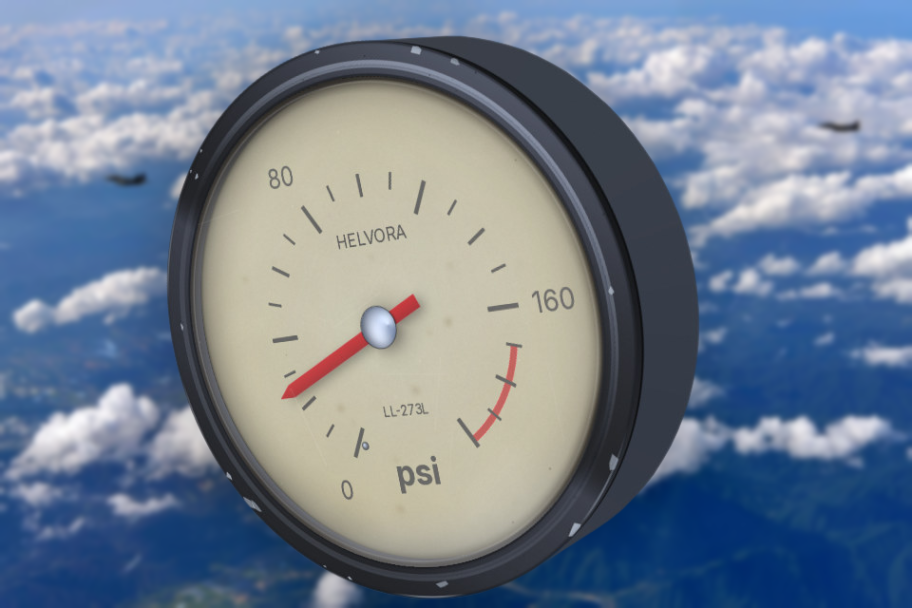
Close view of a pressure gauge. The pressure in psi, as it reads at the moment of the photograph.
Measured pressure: 25 psi
